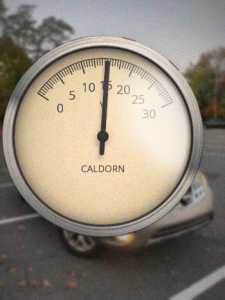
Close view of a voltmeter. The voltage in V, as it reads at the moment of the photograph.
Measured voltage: 15 V
